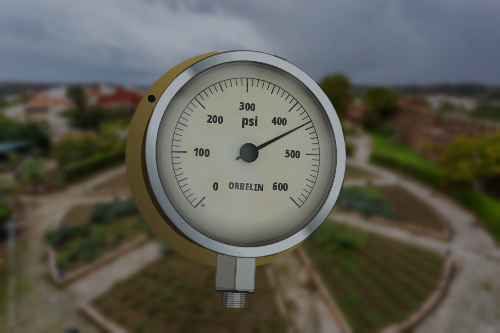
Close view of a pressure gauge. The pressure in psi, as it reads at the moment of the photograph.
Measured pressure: 440 psi
